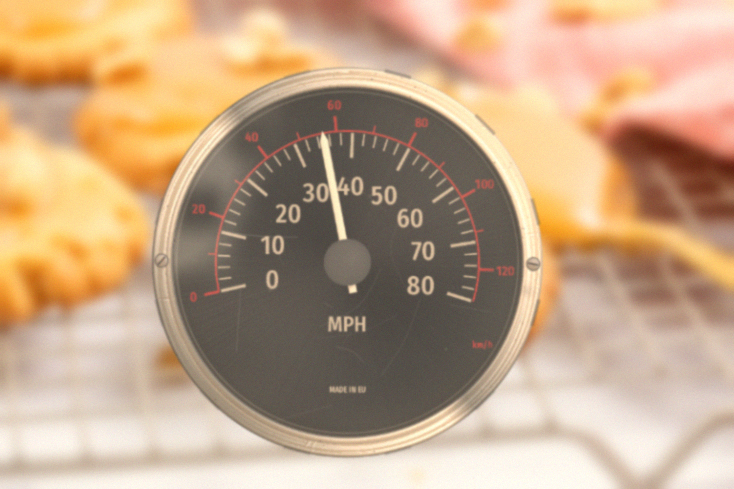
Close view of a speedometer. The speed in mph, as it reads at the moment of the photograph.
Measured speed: 35 mph
